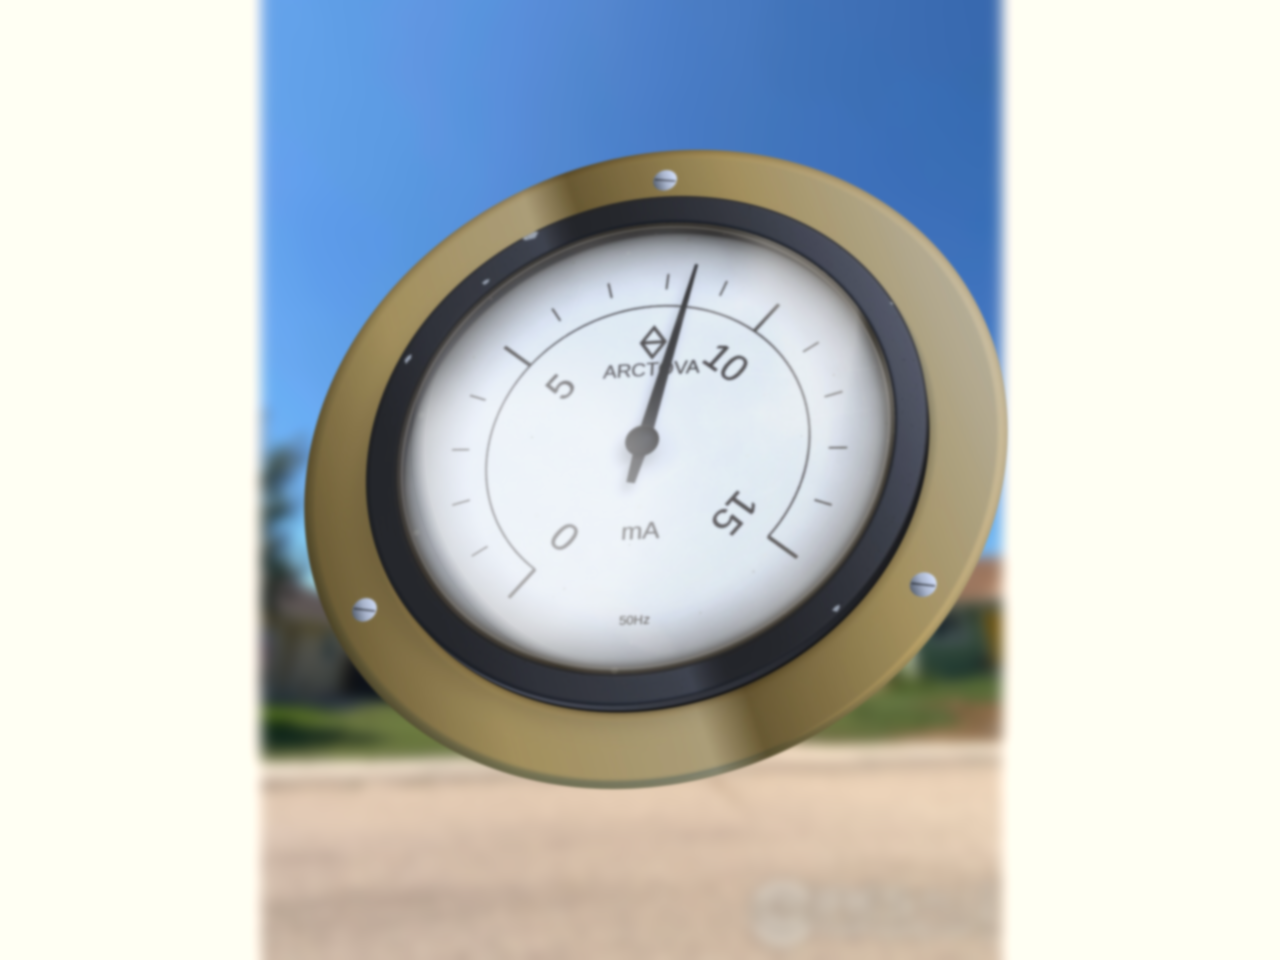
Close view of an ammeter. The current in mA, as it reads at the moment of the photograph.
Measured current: 8.5 mA
